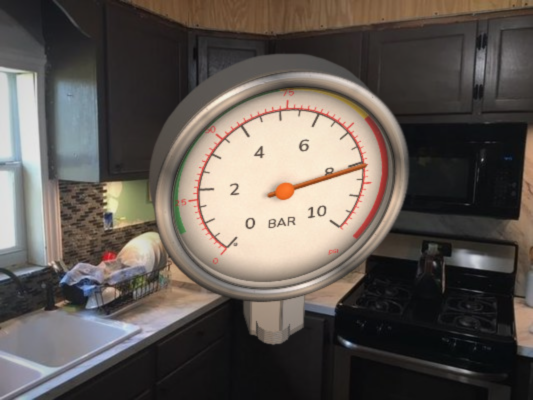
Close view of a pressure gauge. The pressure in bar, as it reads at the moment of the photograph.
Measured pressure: 8 bar
